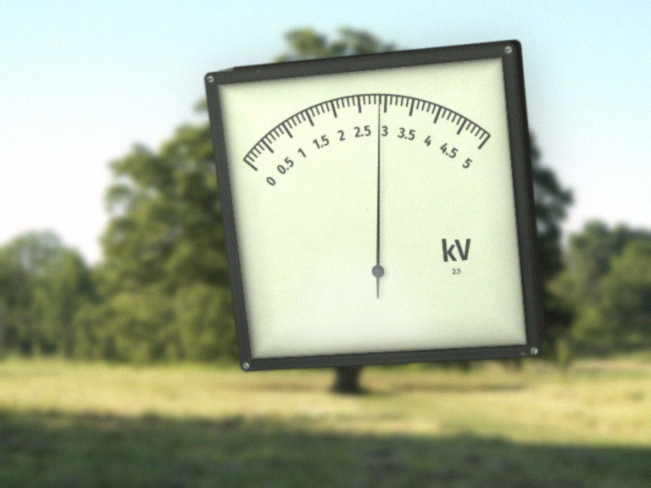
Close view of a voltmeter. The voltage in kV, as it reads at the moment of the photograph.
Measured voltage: 2.9 kV
